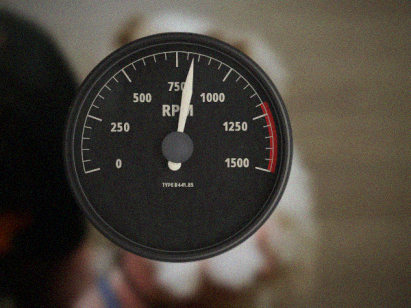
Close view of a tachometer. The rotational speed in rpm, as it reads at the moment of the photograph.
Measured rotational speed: 825 rpm
